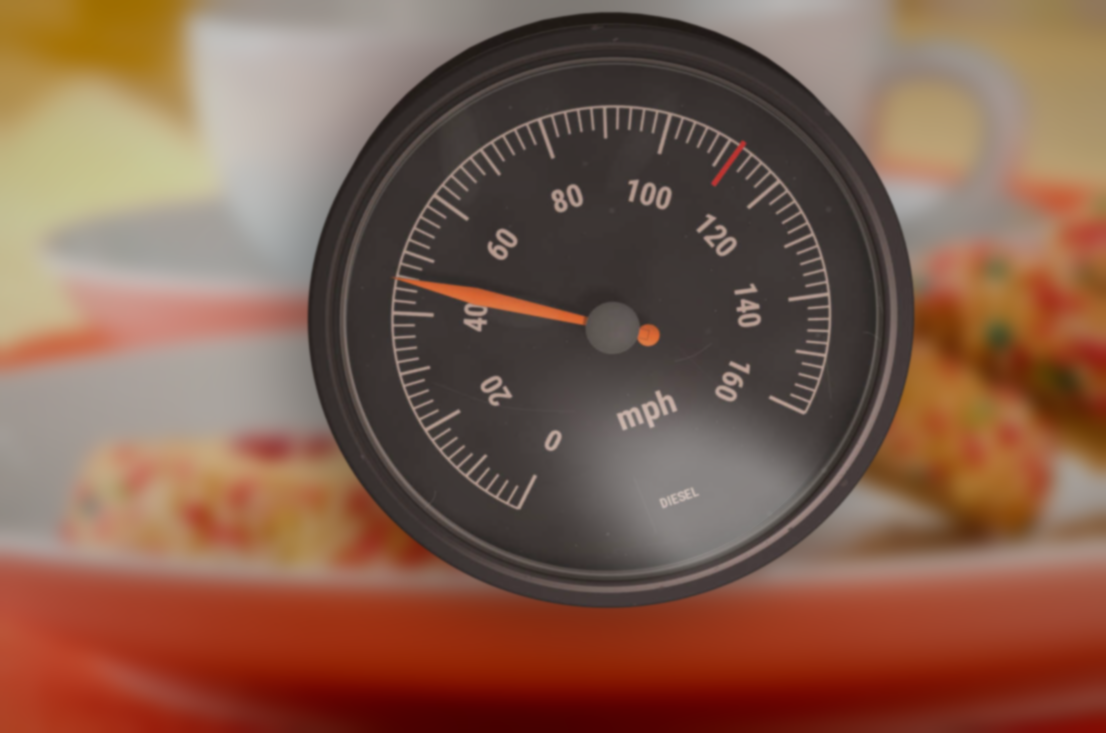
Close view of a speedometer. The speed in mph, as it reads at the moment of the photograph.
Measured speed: 46 mph
